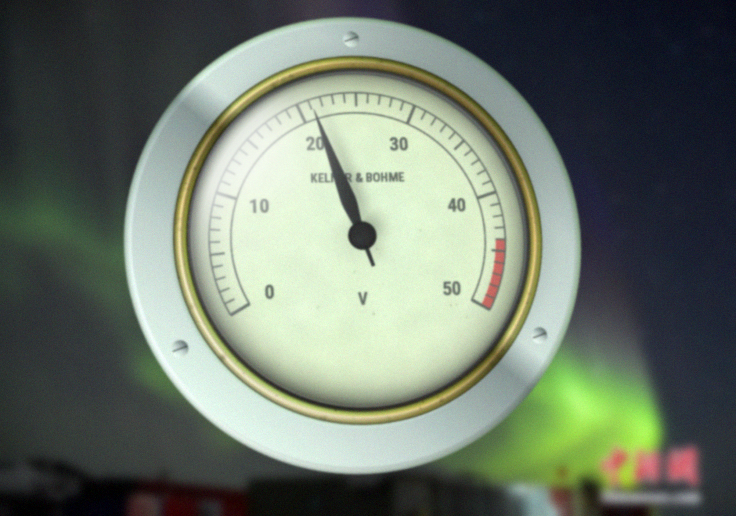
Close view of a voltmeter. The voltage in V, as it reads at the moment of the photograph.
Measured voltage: 21 V
